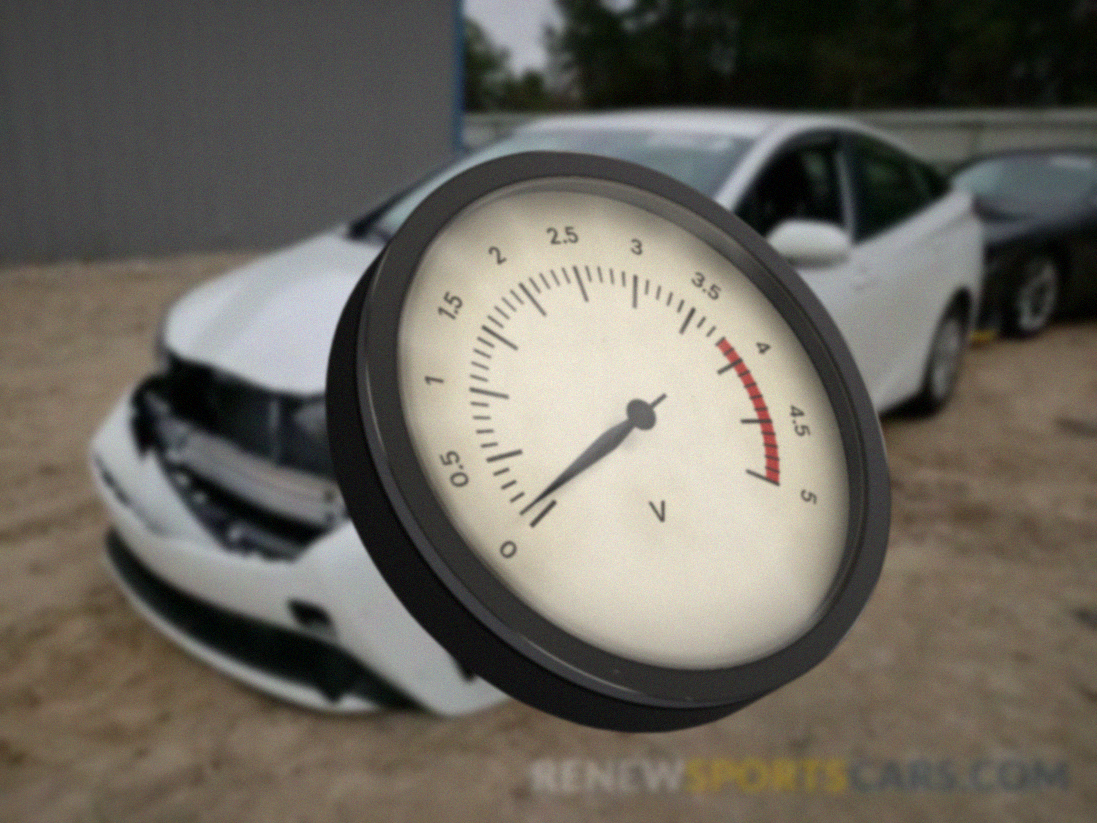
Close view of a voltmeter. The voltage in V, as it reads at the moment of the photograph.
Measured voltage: 0.1 V
